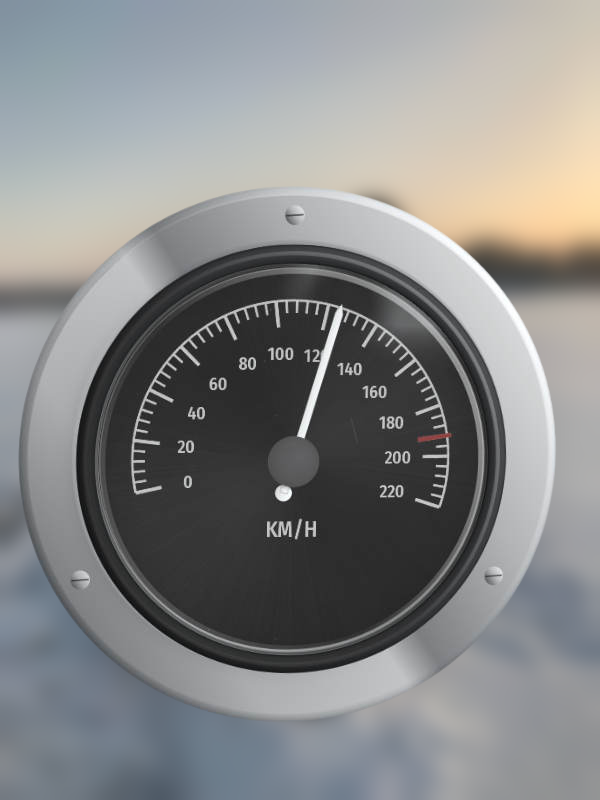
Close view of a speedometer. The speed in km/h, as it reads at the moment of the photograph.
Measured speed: 124 km/h
